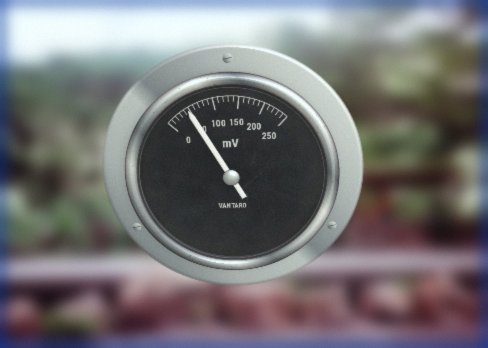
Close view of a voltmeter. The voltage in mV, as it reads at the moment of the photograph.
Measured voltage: 50 mV
